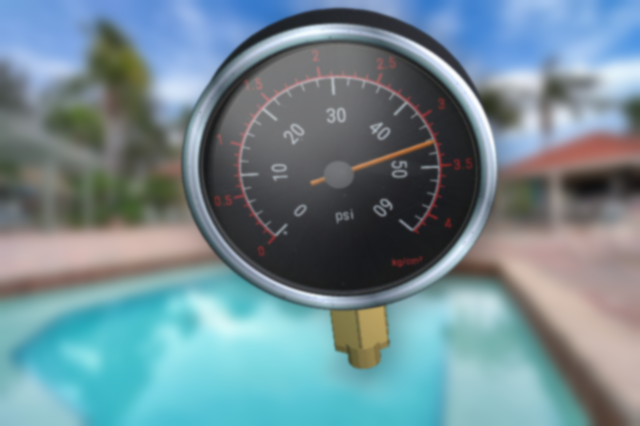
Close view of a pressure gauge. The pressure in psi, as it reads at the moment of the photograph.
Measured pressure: 46 psi
